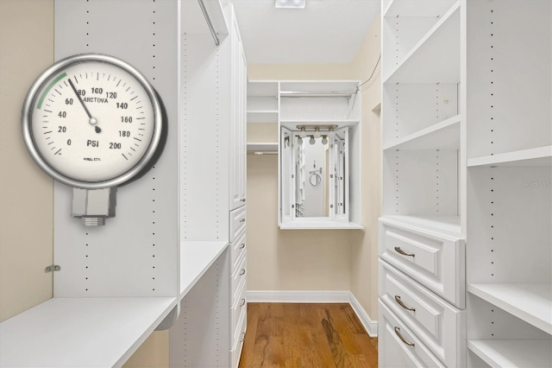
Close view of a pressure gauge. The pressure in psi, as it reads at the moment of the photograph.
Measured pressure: 75 psi
